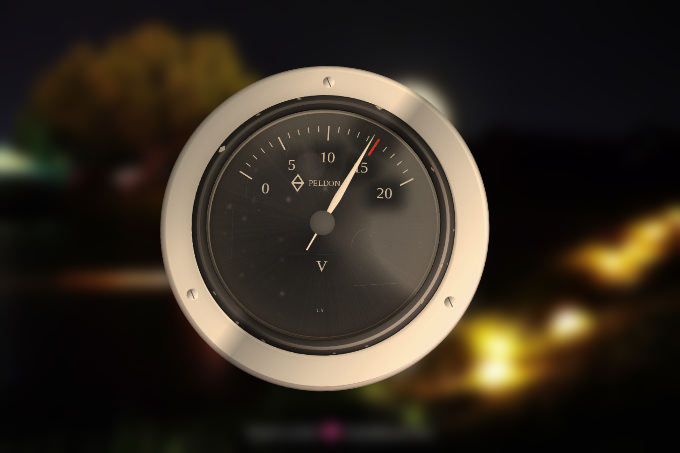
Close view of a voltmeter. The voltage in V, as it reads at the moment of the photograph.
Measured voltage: 14.5 V
